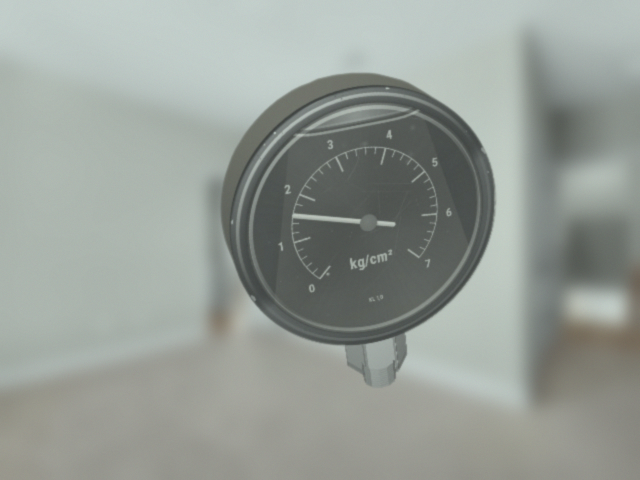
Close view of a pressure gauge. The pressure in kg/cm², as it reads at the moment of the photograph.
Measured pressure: 1.6 kg/cm²
